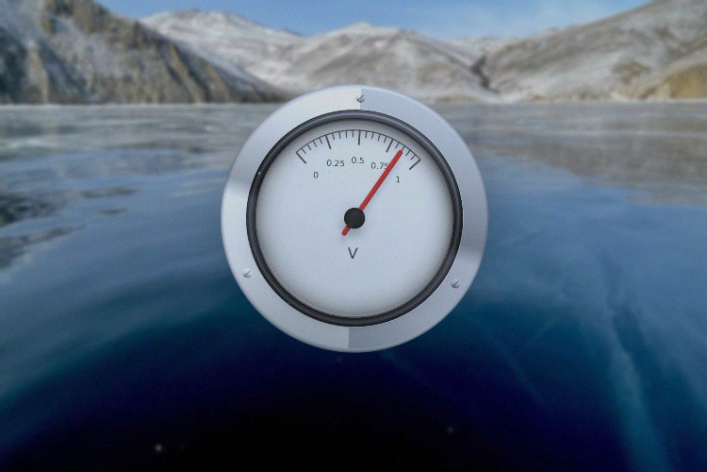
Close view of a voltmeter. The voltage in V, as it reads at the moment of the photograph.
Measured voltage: 0.85 V
